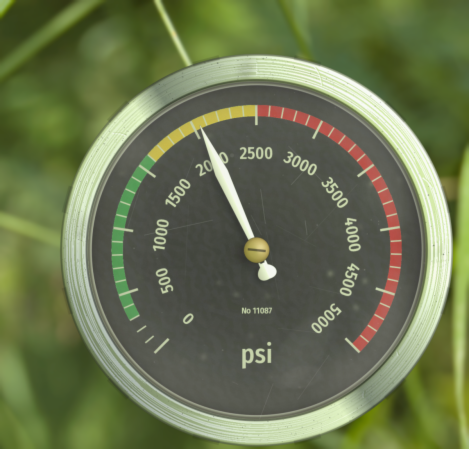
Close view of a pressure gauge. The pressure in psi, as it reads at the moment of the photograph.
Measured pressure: 2050 psi
